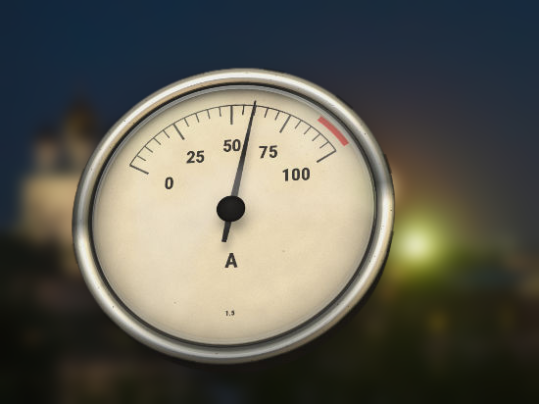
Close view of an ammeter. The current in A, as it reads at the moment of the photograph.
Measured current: 60 A
